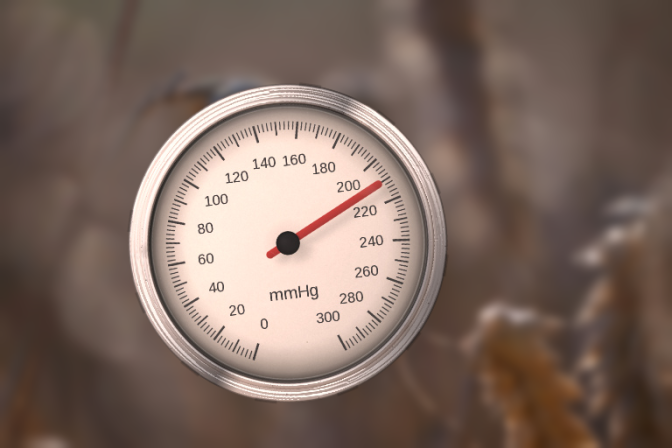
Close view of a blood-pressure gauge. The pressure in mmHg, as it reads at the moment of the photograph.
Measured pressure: 210 mmHg
